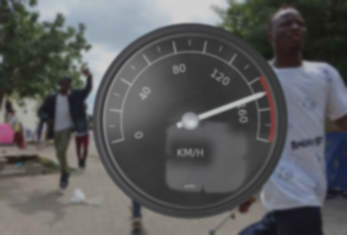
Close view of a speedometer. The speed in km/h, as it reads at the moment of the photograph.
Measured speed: 150 km/h
